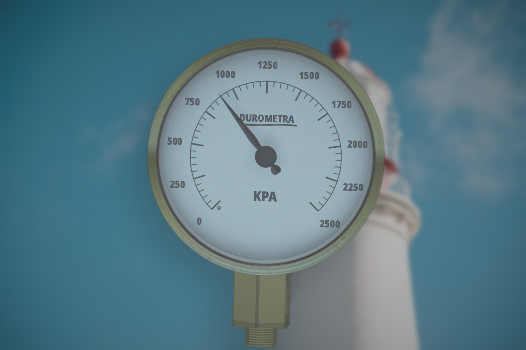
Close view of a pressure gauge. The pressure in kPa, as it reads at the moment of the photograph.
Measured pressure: 900 kPa
